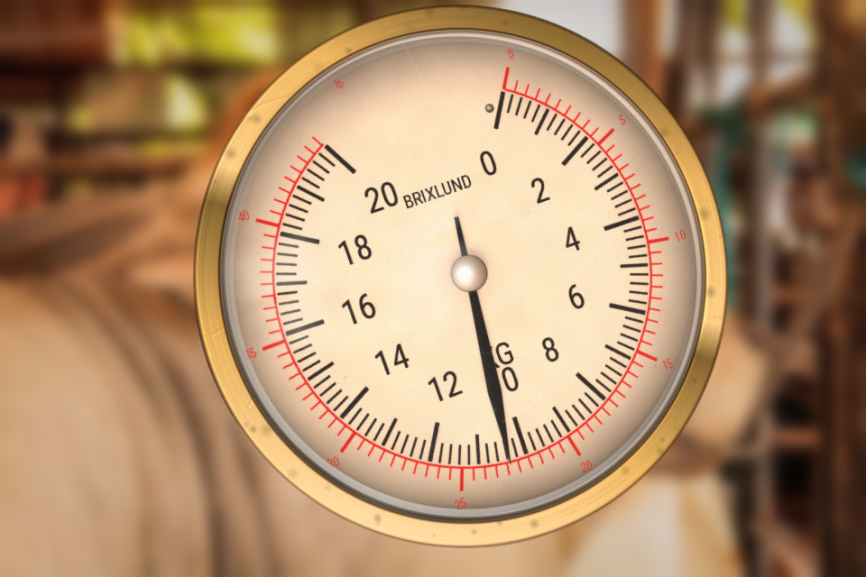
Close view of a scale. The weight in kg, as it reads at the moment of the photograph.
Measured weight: 10.4 kg
